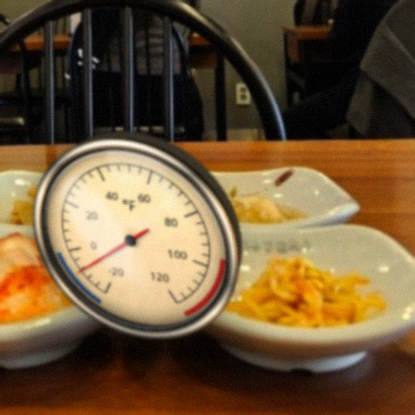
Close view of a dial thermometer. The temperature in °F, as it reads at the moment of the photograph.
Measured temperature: -8 °F
